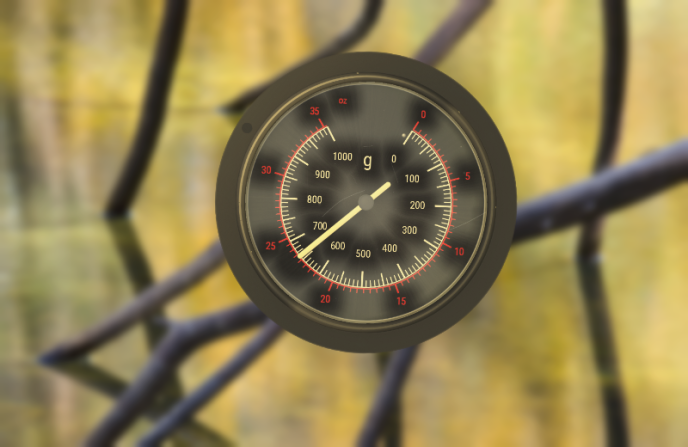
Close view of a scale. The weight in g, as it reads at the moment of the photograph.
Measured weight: 660 g
